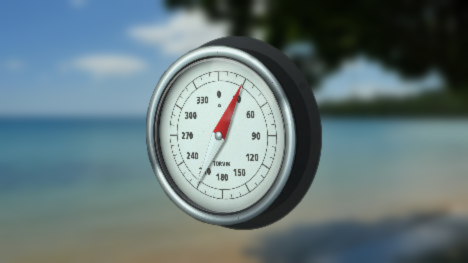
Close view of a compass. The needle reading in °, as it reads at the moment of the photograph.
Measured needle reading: 30 °
